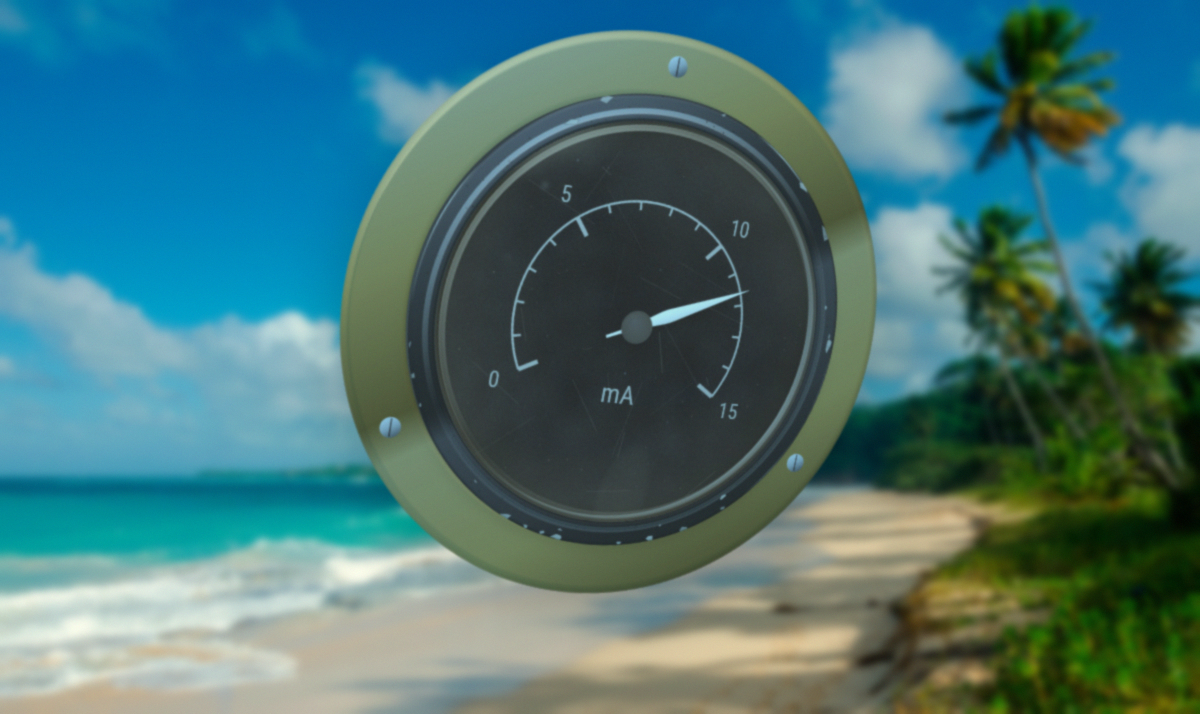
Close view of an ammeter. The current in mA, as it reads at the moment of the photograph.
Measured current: 11.5 mA
